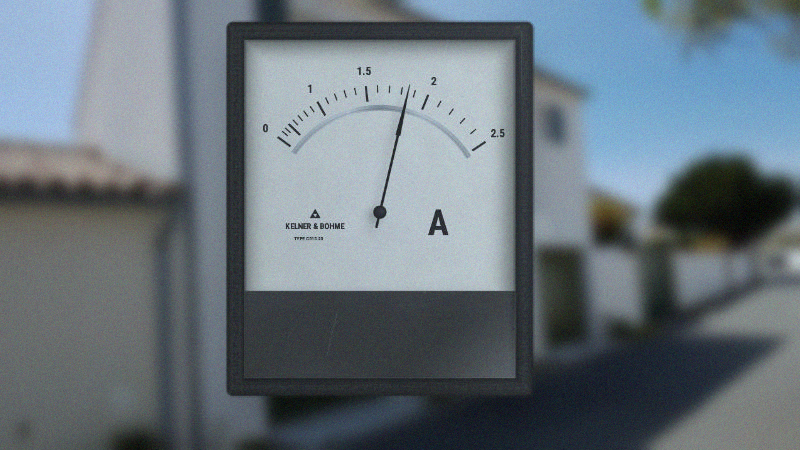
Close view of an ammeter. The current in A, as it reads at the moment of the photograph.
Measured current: 1.85 A
